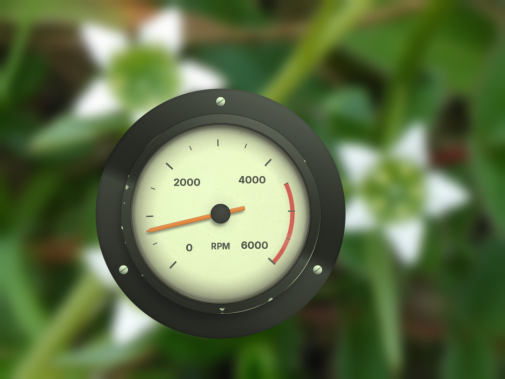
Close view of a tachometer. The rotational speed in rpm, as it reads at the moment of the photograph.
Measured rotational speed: 750 rpm
